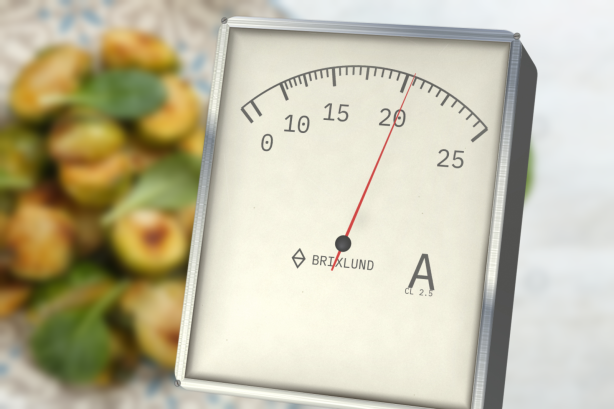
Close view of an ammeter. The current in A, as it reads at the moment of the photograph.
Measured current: 20.5 A
